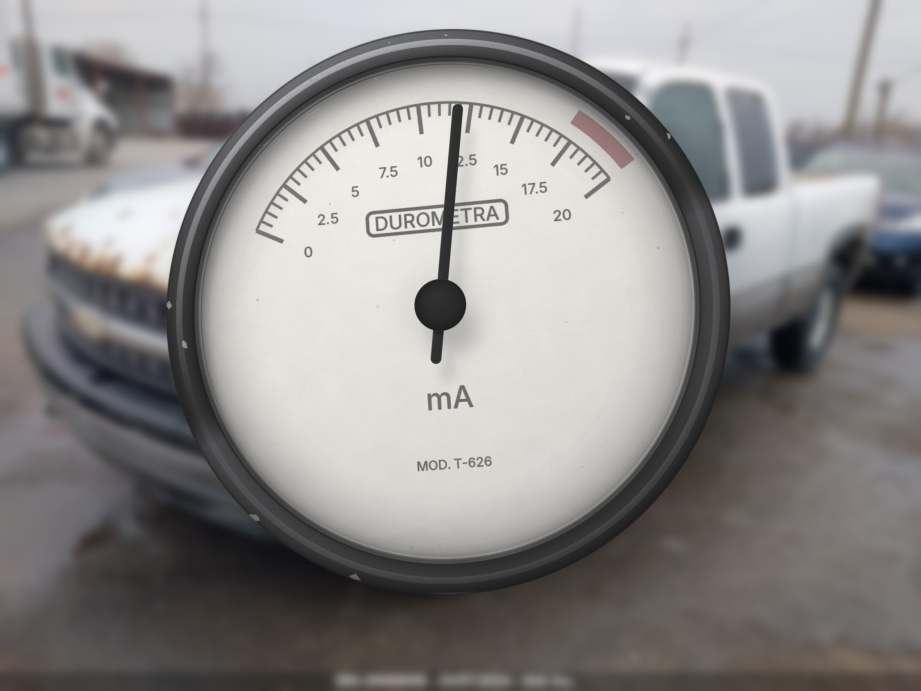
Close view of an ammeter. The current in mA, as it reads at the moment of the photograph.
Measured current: 12 mA
